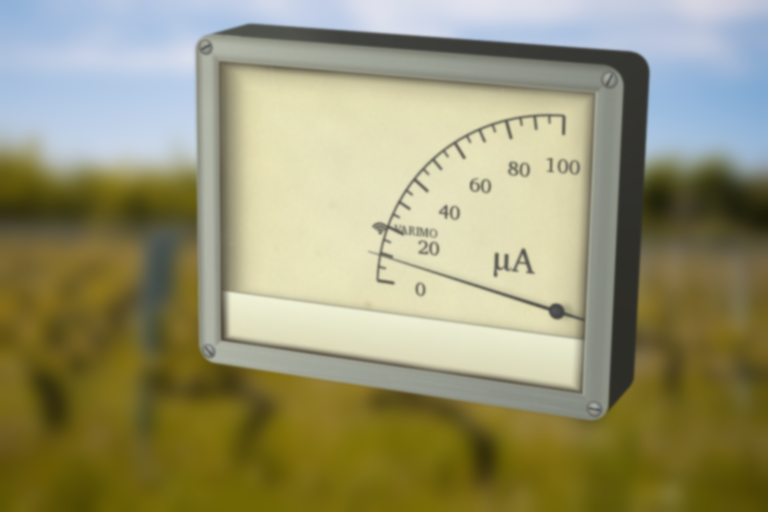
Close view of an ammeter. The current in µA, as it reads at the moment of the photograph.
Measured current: 10 µA
